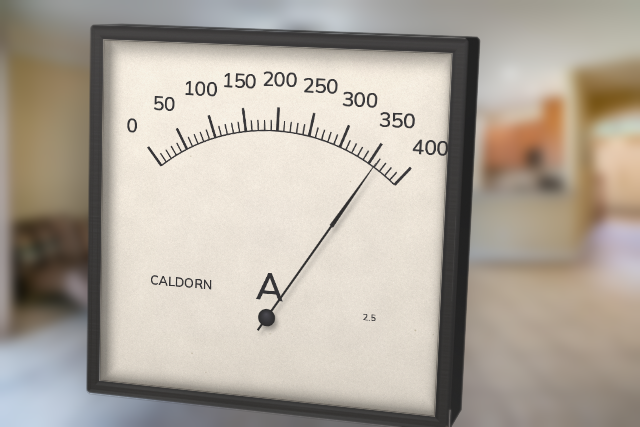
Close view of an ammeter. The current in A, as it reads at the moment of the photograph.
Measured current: 360 A
